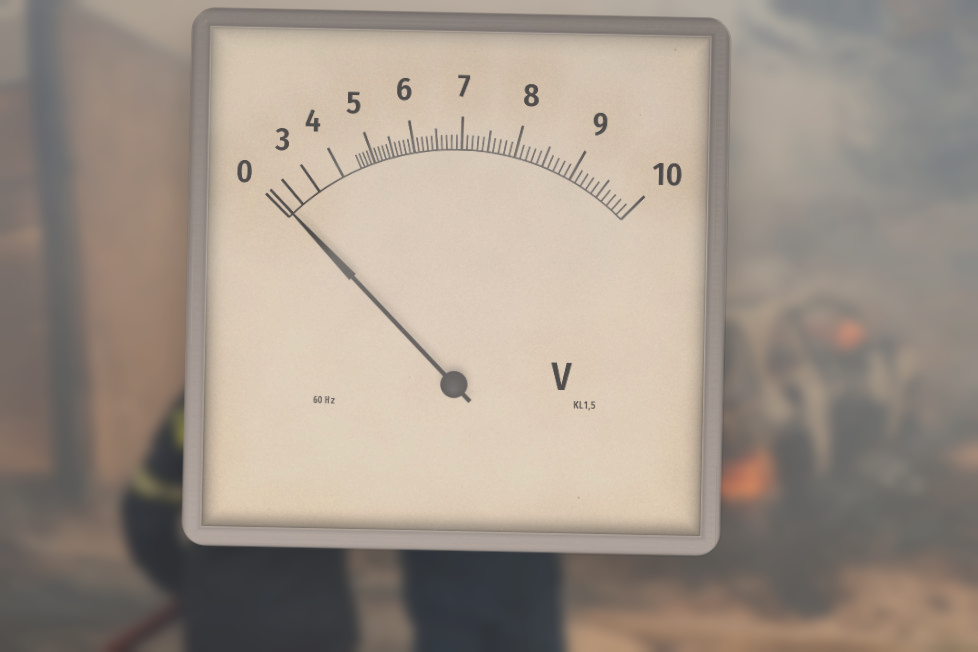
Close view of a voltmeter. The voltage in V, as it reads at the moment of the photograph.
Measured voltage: 1 V
